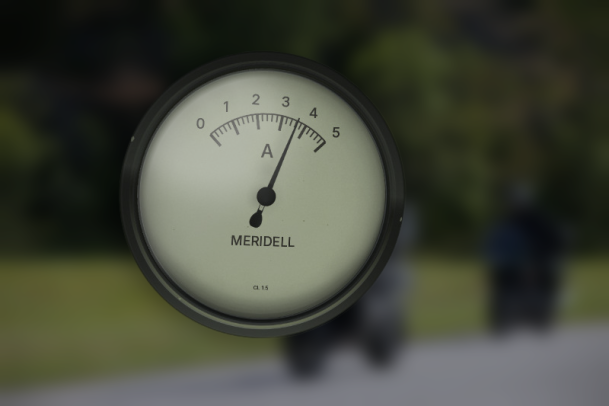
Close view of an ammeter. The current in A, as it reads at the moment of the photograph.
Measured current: 3.6 A
